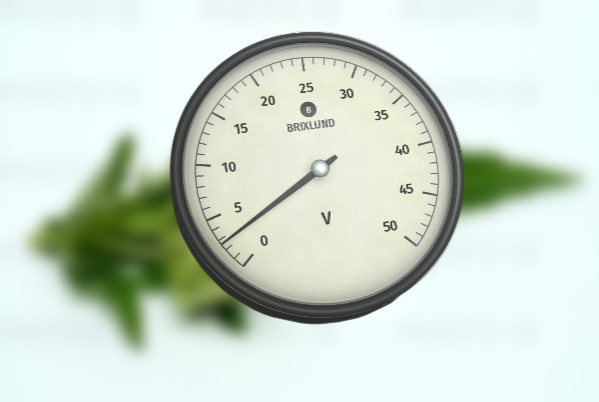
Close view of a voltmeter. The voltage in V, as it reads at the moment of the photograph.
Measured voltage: 2.5 V
